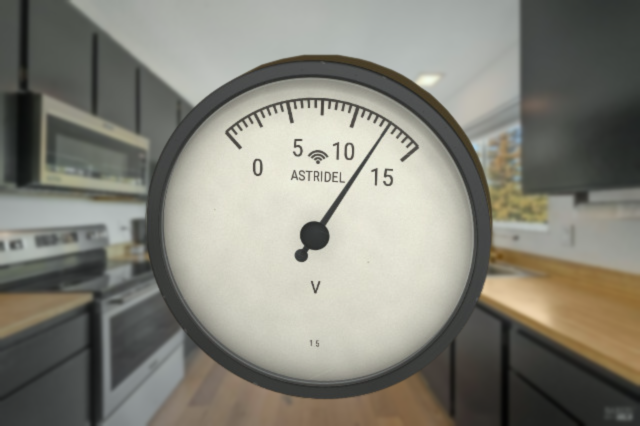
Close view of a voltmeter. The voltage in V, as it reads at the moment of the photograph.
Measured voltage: 12.5 V
